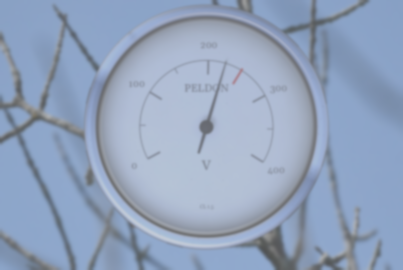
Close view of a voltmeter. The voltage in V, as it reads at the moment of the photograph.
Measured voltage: 225 V
